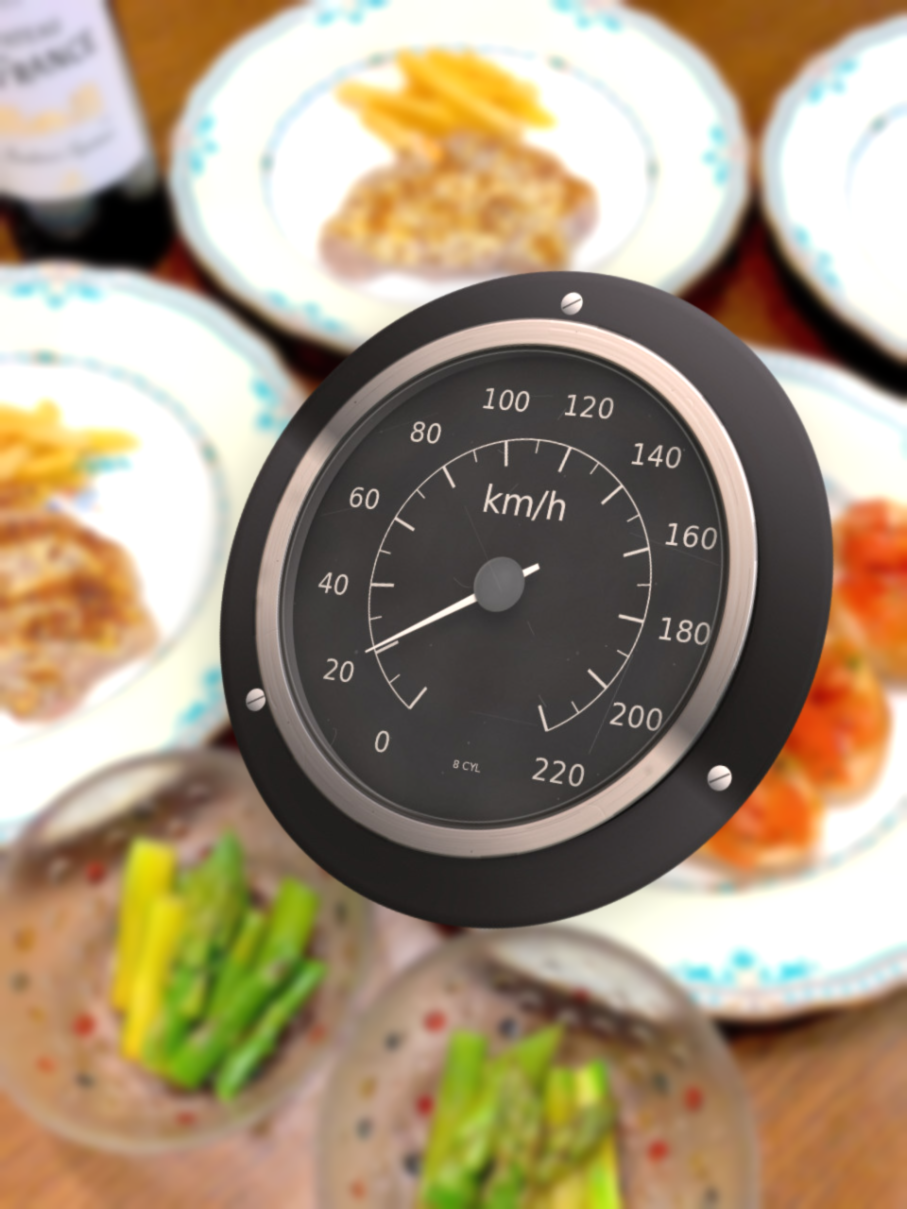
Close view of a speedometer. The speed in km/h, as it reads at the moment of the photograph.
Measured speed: 20 km/h
